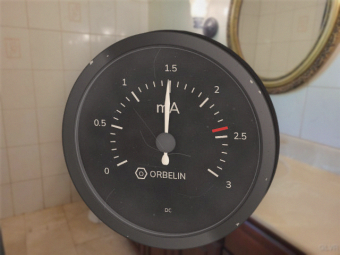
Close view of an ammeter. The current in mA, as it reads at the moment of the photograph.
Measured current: 1.5 mA
